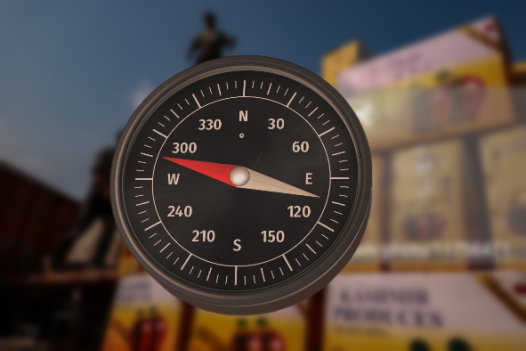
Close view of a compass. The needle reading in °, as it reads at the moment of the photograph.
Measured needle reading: 285 °
